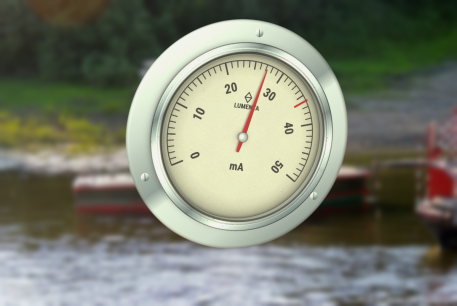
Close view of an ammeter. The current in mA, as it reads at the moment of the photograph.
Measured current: 27 mA
